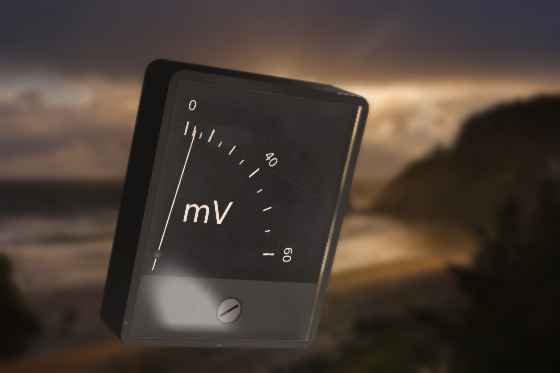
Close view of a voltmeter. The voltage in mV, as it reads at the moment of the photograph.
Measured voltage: 10 mV
